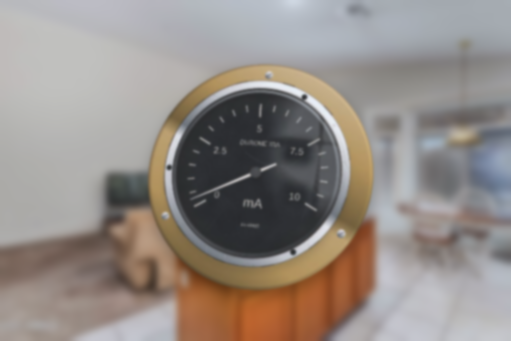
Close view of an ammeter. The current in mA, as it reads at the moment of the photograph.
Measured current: 0.25 mA
